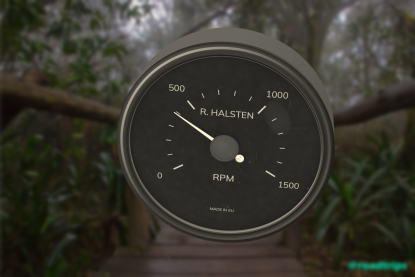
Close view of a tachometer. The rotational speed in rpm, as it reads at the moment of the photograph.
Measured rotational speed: 400 rpm
